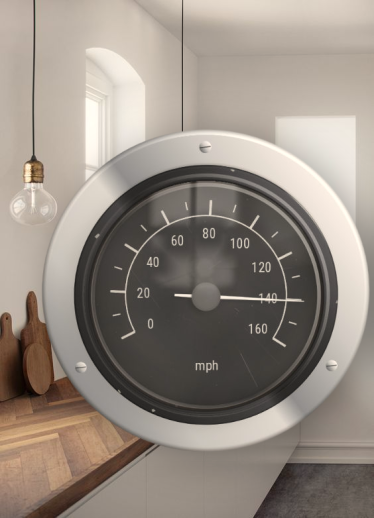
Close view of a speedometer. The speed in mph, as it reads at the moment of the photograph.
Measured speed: 140 mph
